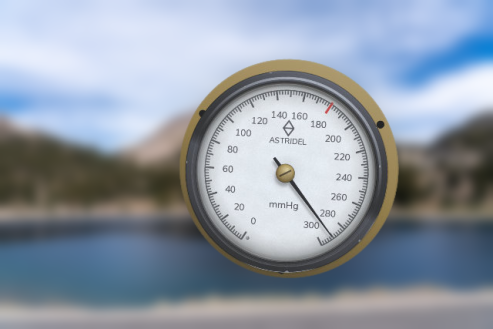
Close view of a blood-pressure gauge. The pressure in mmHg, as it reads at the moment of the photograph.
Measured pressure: 290 mmHg
